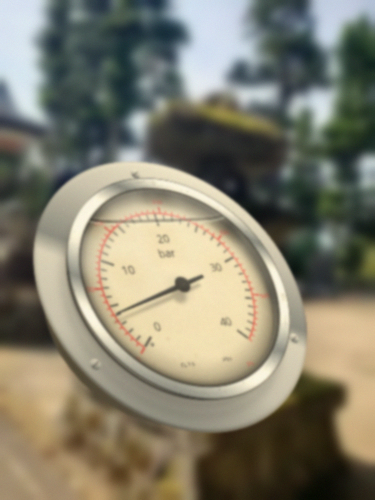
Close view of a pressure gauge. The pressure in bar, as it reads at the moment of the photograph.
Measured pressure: 4 bar
